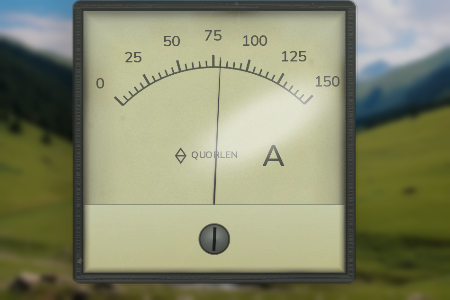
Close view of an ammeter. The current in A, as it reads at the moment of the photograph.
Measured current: 80 A
